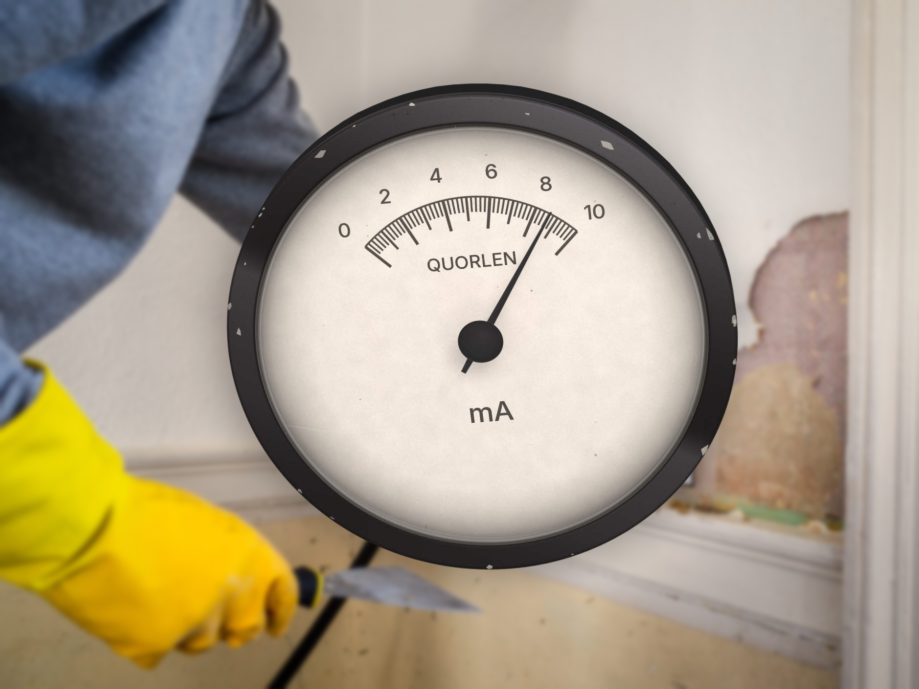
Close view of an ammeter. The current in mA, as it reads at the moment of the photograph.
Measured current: 8.6 mA
